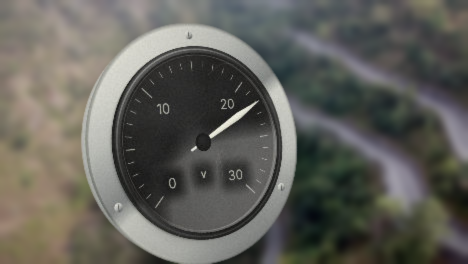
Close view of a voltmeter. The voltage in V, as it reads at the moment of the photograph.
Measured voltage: 22 V
